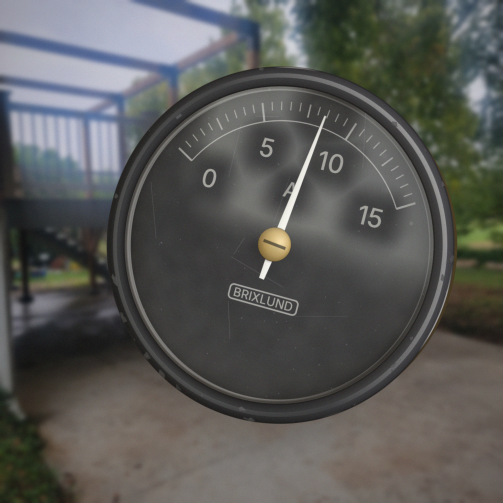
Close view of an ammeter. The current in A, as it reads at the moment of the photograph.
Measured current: 8.5 A
